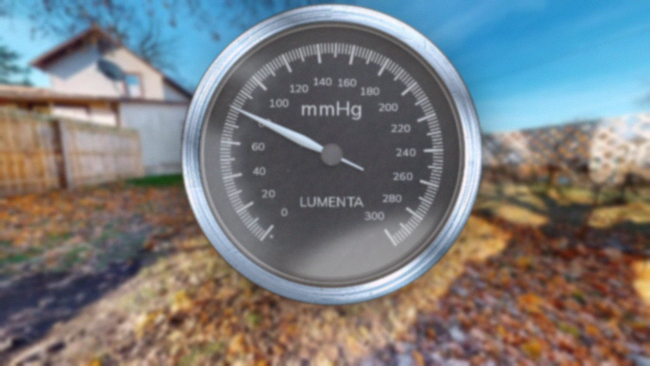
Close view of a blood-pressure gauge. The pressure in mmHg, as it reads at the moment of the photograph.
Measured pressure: 80 mmHg
